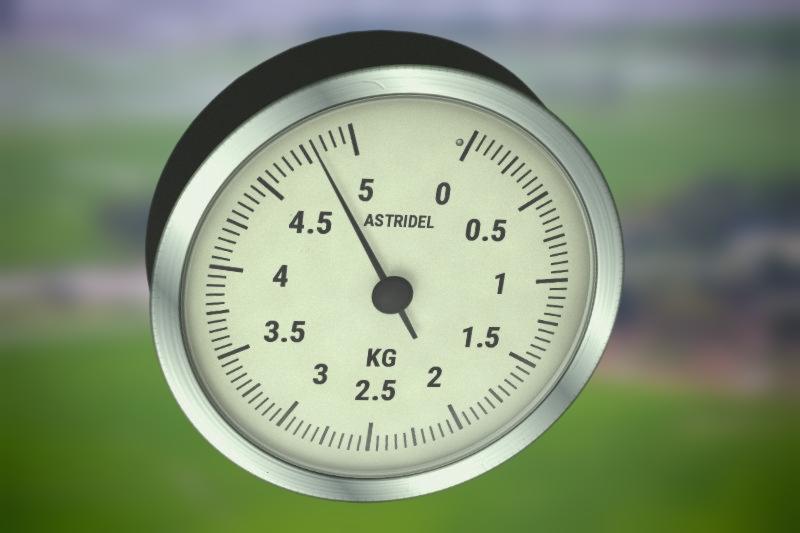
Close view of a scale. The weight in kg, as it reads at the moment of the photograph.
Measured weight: 4.8 kg
